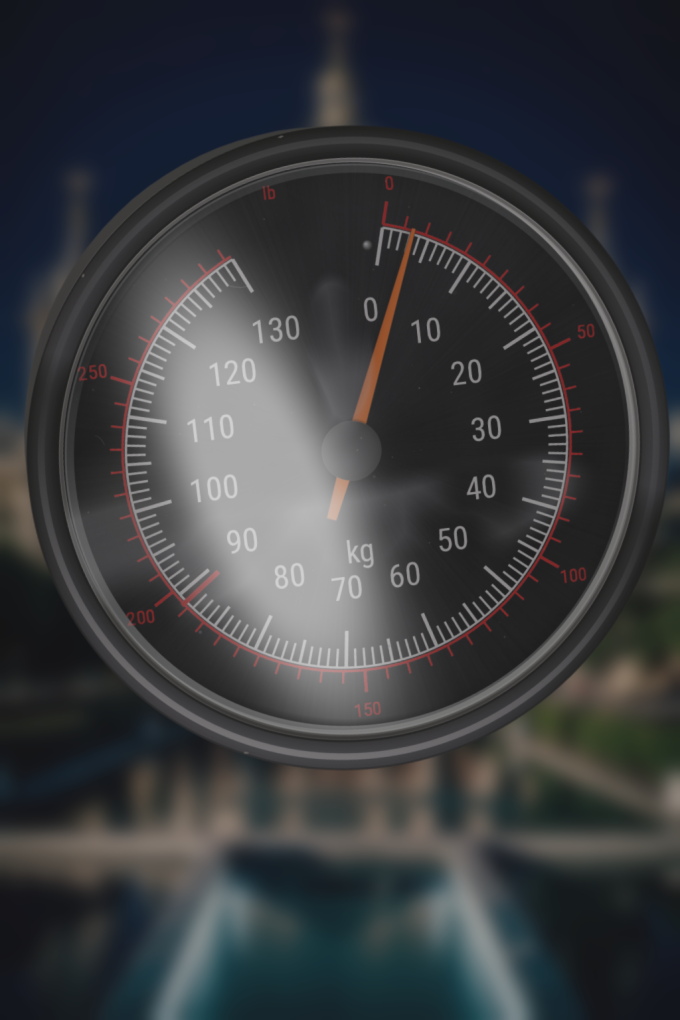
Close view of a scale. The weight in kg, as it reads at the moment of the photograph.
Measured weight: 3 kg
